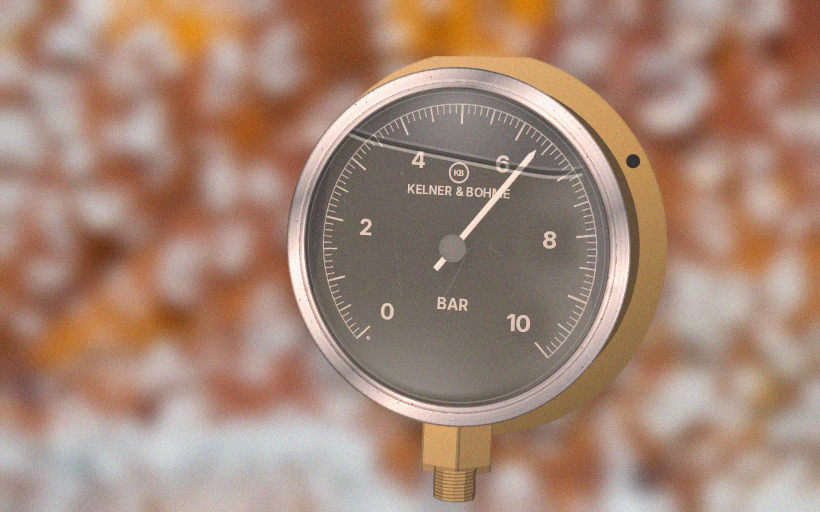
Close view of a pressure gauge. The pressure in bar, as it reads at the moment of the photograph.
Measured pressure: 6.4 bar
